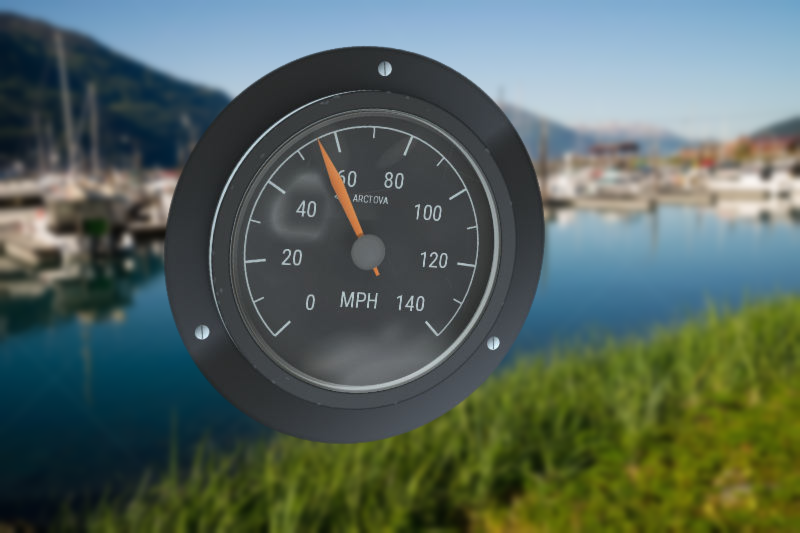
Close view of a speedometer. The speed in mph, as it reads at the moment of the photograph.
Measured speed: 55 mph
